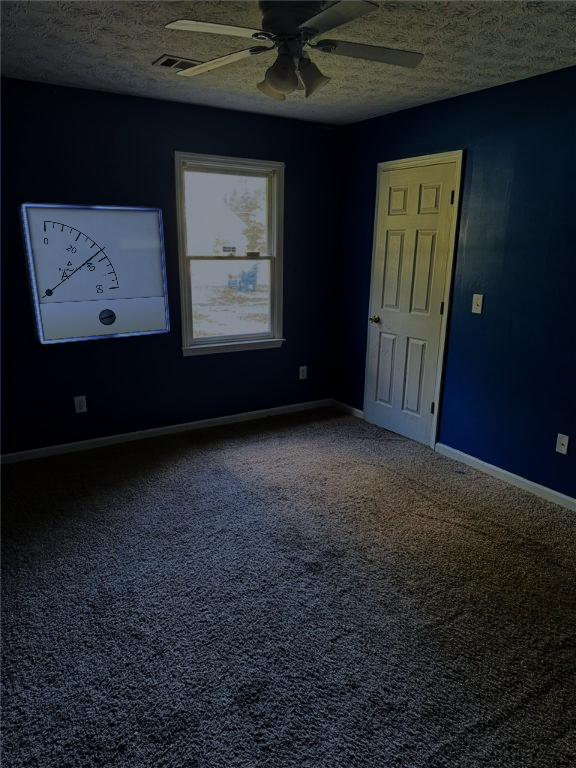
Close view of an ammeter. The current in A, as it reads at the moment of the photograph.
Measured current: 35 A
